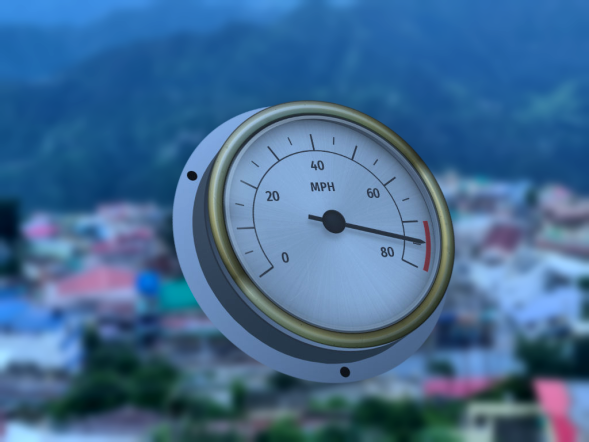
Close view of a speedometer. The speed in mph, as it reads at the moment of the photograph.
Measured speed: 75 mph
